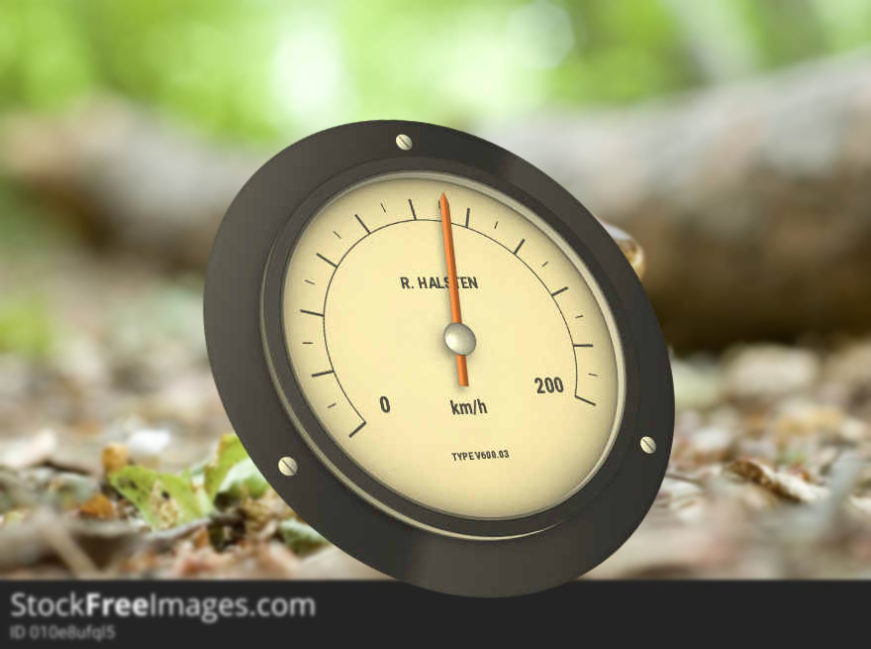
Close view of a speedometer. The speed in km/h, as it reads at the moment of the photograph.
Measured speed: 110 km/h
